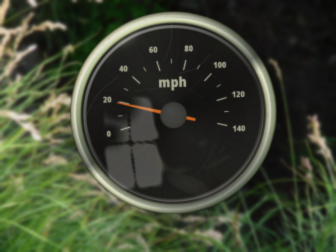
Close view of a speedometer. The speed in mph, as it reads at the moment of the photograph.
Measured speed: 20 mph
